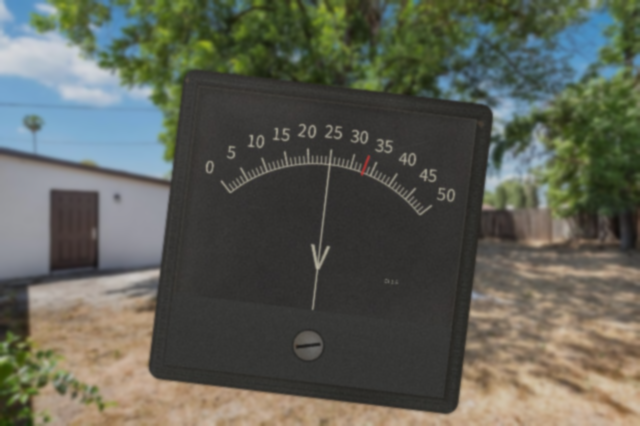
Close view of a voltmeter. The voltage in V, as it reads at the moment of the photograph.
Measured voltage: 25 V
